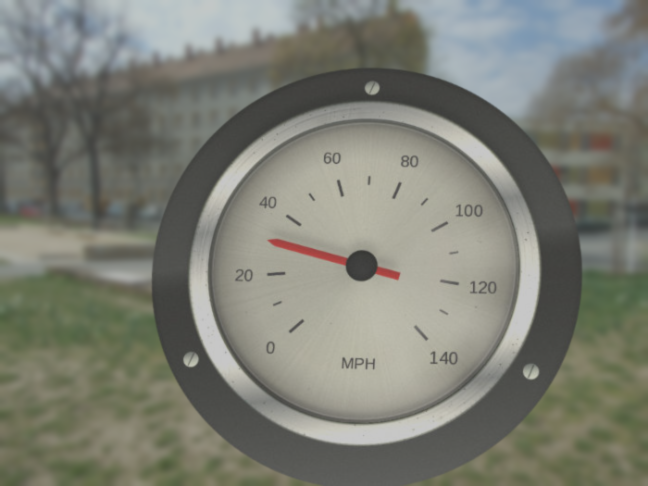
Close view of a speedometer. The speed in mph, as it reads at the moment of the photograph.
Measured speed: 30 mph
